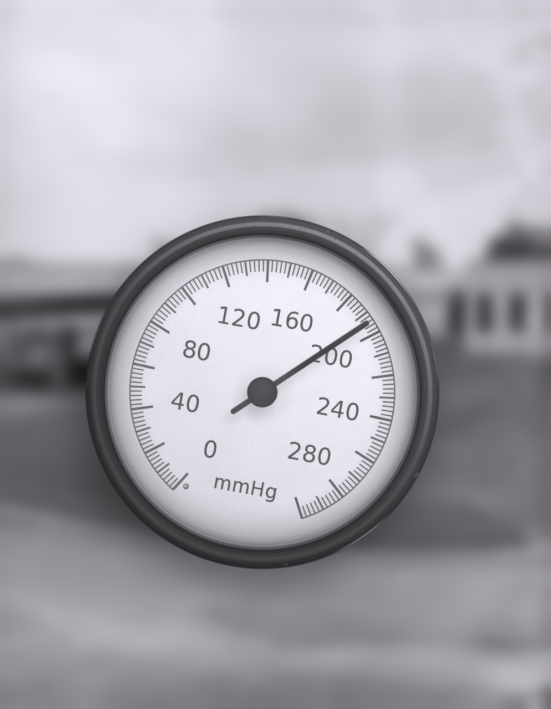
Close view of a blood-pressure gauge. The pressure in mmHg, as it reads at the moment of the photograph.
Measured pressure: 194 mmHg
